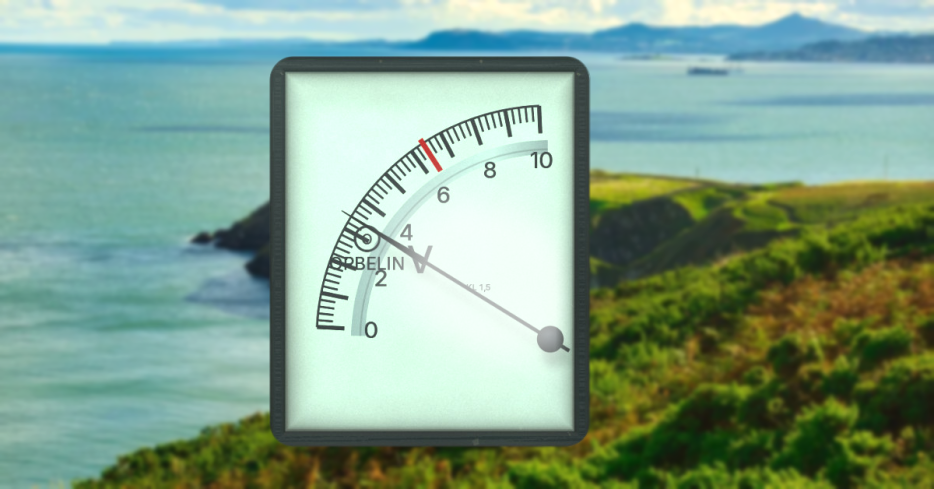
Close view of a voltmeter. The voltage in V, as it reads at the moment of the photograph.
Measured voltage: 3.4 V
